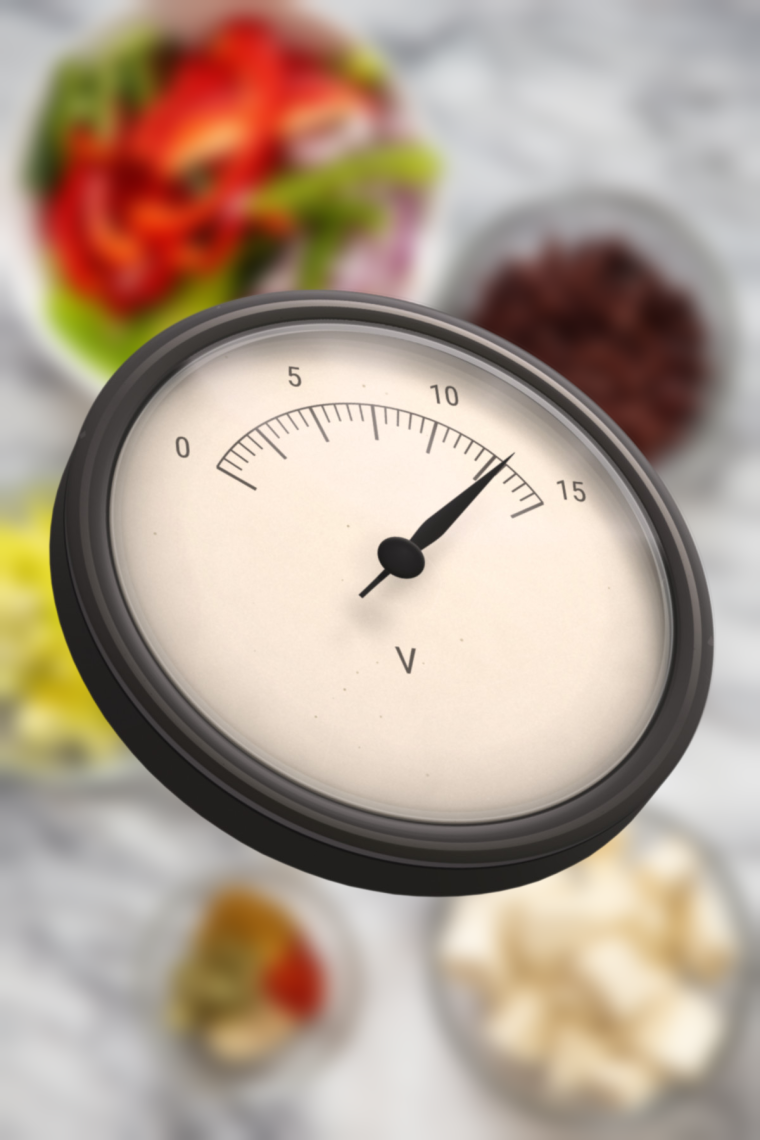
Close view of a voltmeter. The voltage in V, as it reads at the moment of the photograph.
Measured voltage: 13 V
